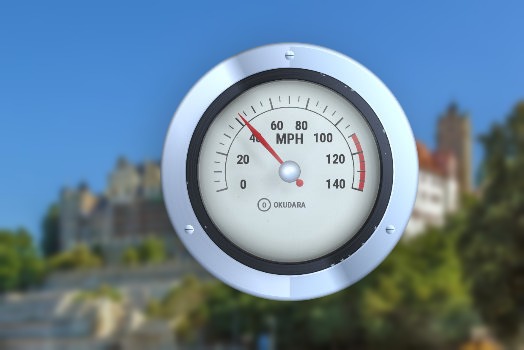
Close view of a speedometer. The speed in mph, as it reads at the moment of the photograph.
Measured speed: 42.5 mph
